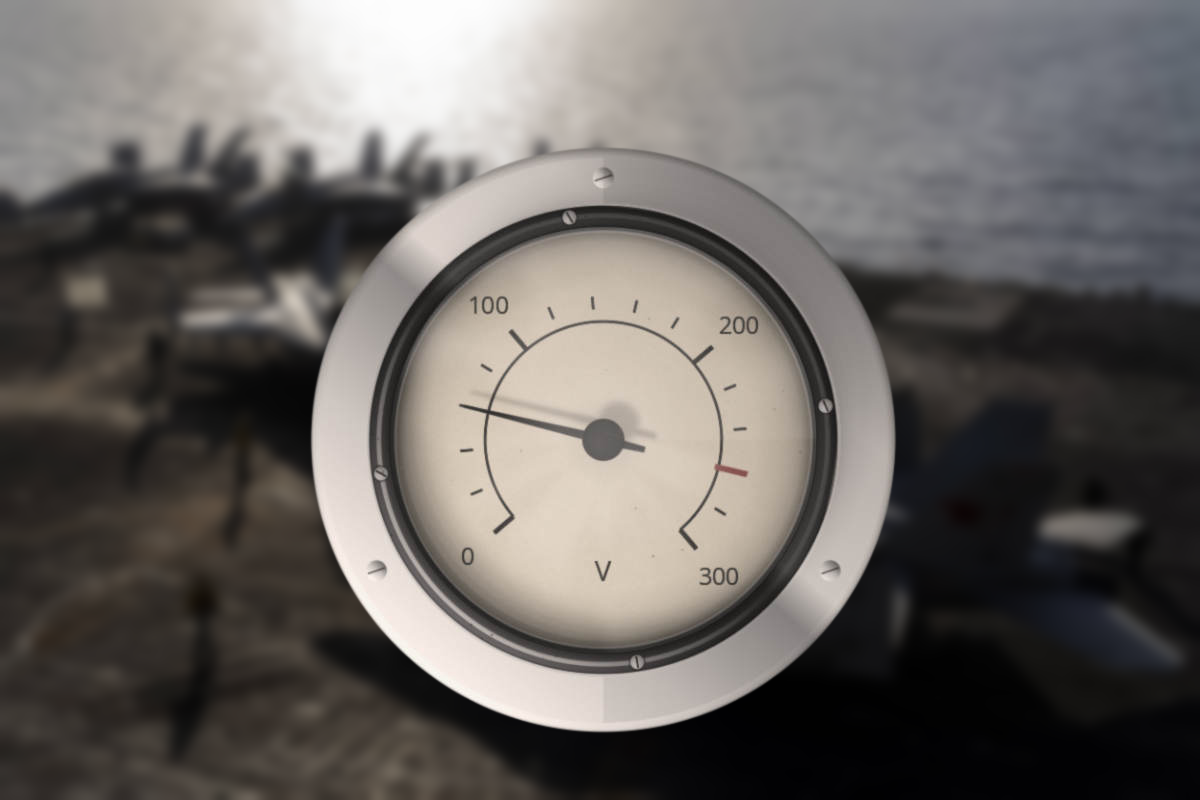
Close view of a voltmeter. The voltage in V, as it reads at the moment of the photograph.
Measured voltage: 60 V
